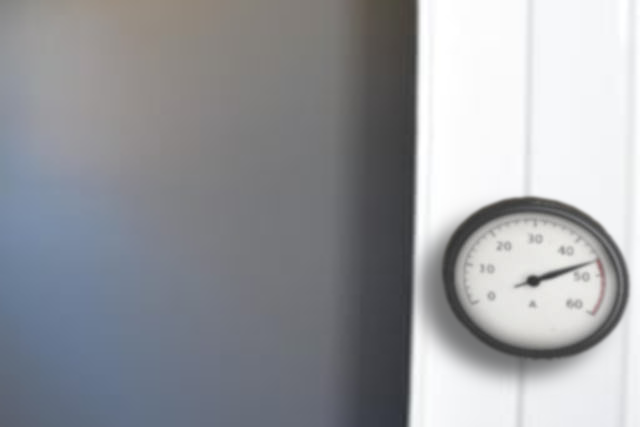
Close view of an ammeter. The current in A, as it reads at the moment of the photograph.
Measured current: 46 A
